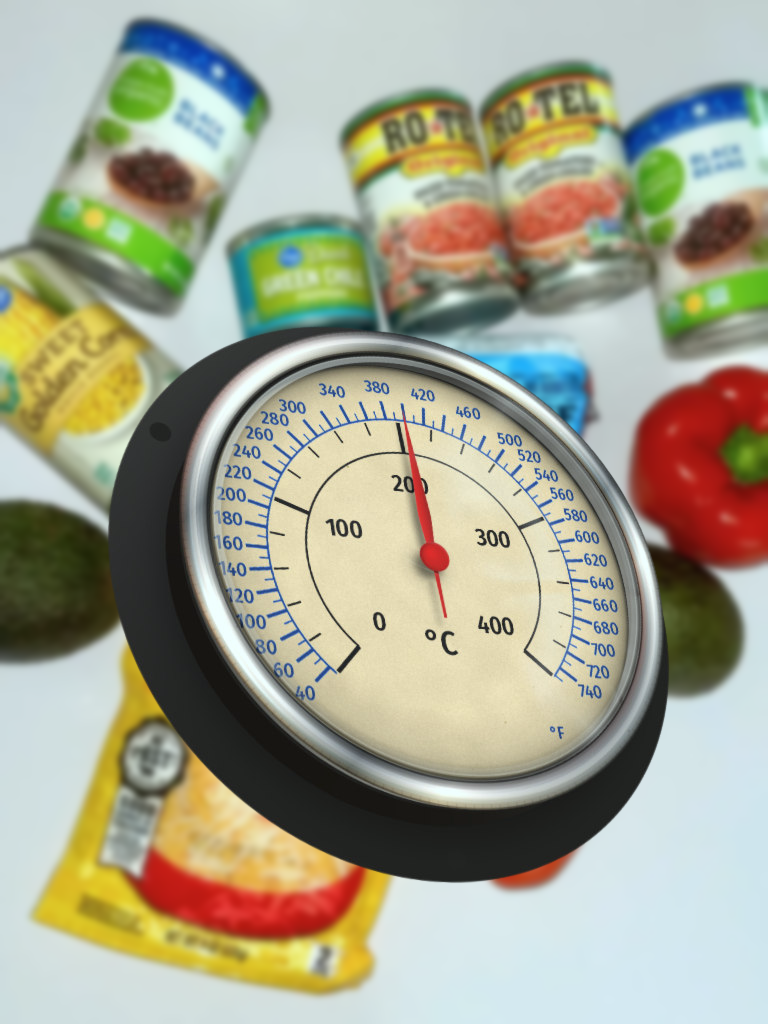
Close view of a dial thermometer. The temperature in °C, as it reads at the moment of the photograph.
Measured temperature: 200 °C
